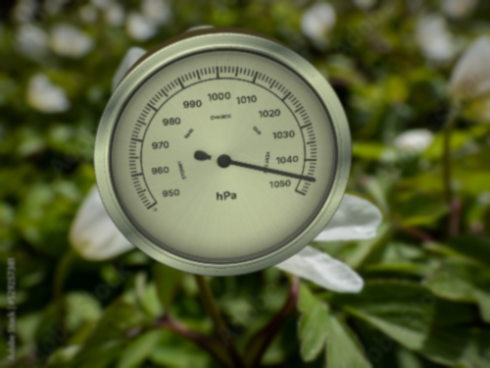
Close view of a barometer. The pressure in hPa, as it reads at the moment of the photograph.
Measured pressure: 1045 hPa
